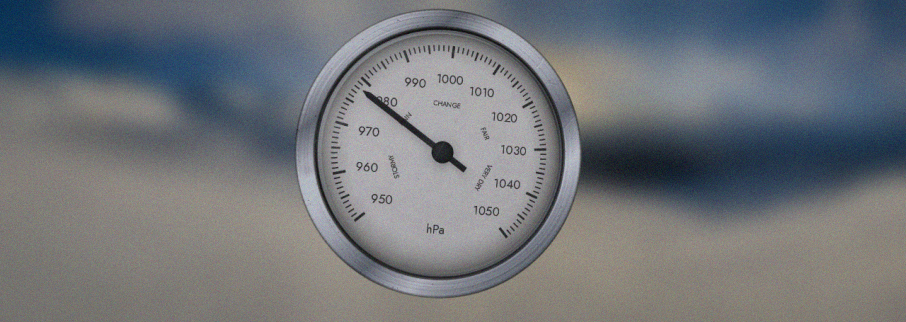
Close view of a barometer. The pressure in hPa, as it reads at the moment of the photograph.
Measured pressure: 978 hPa
